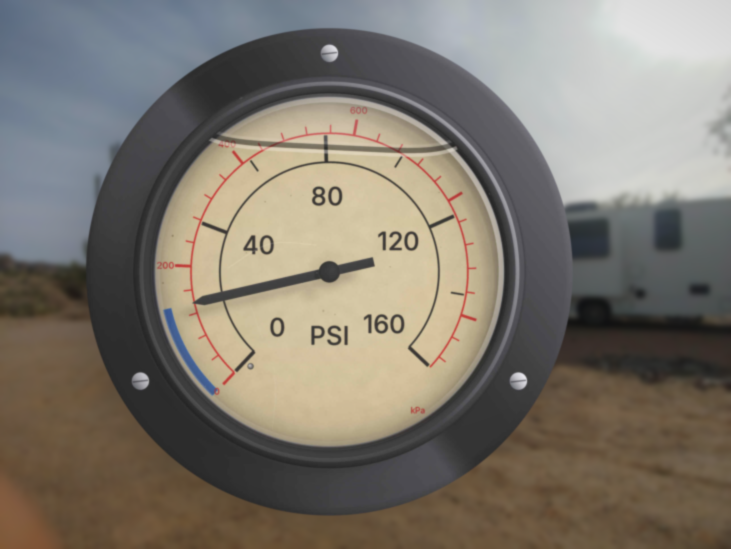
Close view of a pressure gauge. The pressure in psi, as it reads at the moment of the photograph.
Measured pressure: 20 psi
